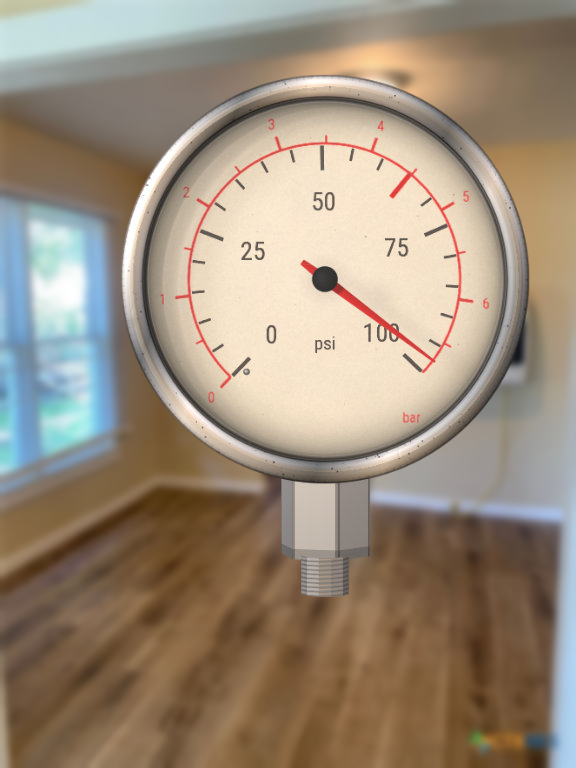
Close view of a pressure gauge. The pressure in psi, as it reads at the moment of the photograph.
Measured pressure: 97.5 psi
